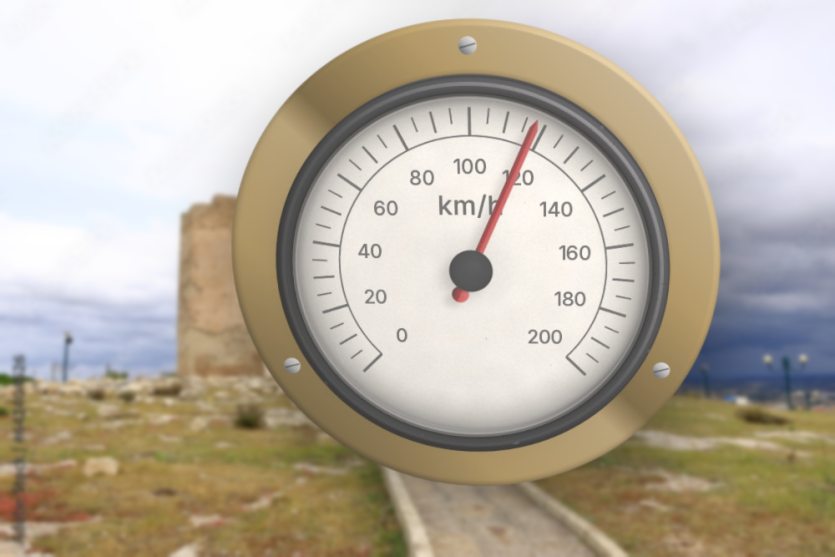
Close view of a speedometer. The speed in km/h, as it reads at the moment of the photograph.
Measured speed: 117.5 km/h
